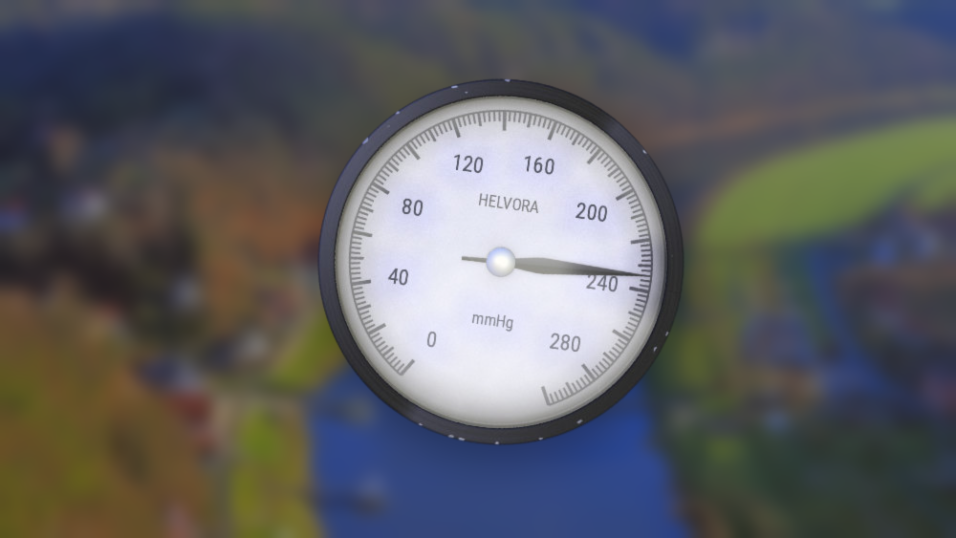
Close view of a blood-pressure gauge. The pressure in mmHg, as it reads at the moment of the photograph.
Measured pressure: 234 mmHg
